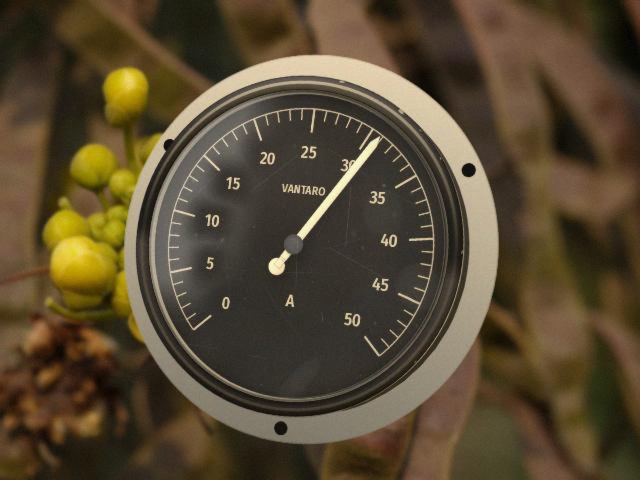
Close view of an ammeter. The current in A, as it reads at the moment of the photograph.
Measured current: 31 A
